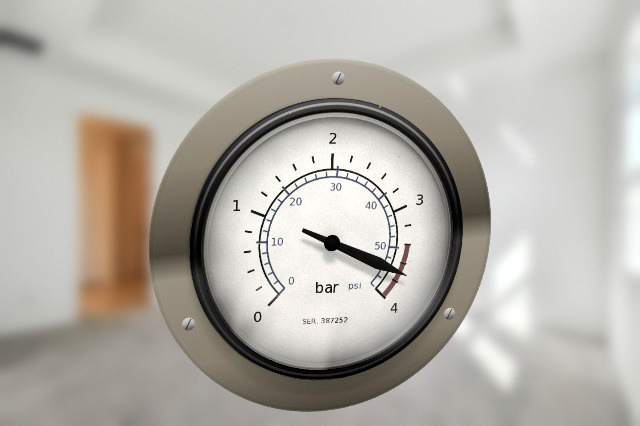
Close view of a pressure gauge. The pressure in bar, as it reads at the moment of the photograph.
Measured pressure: 3.7 bar
